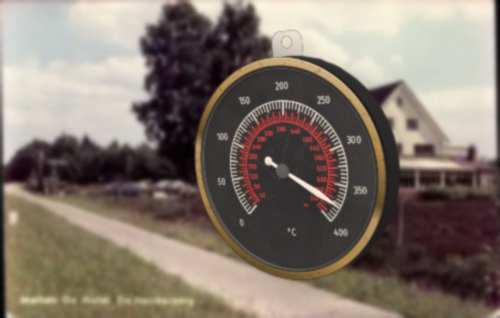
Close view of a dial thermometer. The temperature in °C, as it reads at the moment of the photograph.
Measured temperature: 375 °C
